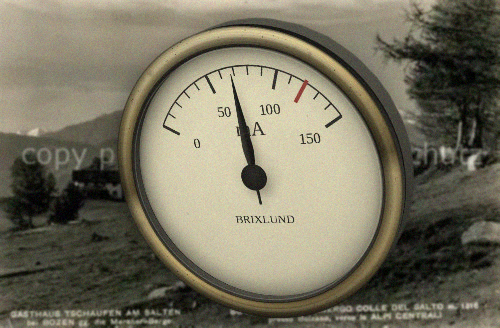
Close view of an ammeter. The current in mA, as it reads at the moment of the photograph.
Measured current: 70 mA
